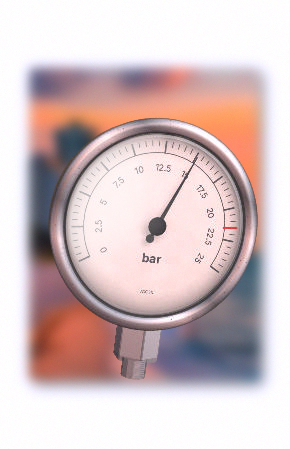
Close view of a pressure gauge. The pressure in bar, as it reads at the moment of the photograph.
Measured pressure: 15 bar
